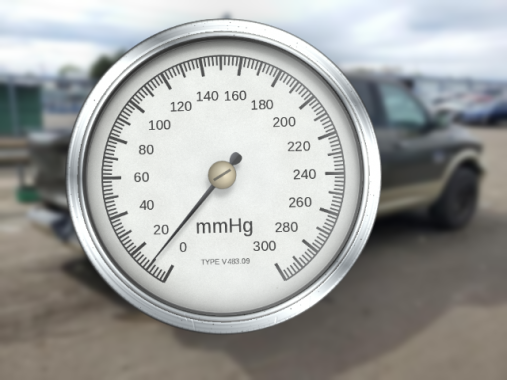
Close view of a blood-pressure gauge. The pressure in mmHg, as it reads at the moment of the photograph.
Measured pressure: 10 mmHg
